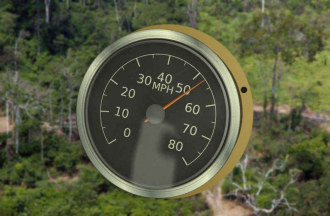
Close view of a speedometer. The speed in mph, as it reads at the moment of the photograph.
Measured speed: 52.5 mph
